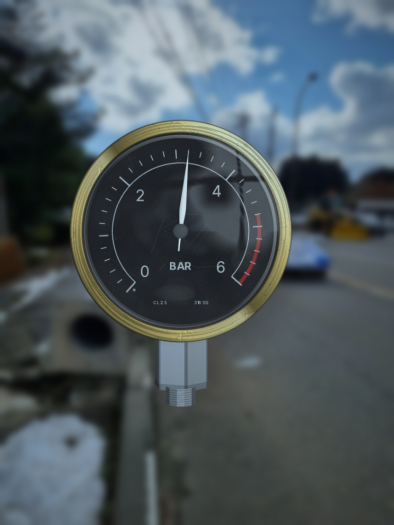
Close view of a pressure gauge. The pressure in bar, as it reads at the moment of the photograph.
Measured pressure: 3.2 bar
